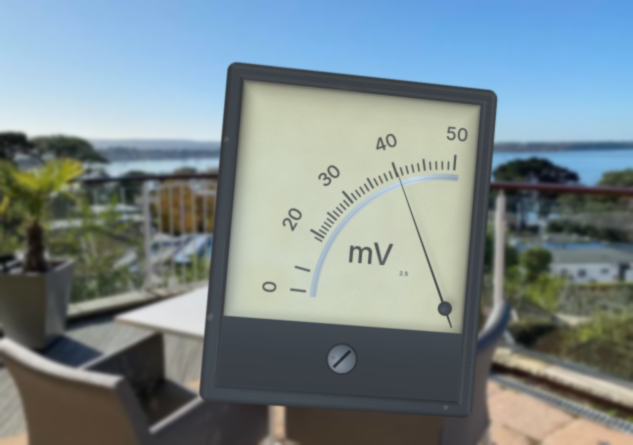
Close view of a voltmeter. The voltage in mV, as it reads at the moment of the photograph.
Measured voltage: 40 mV
